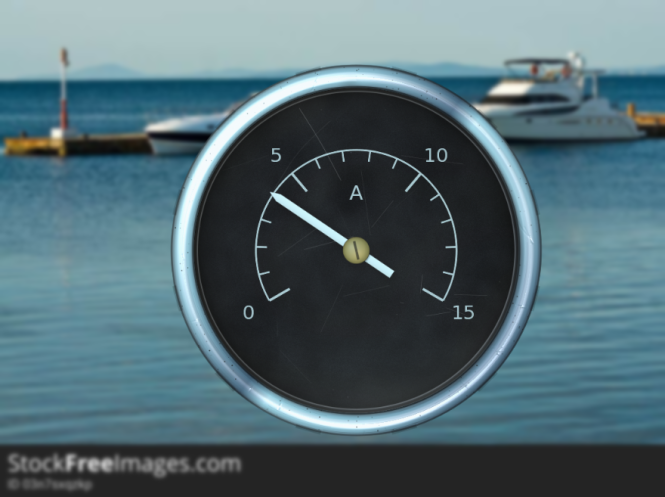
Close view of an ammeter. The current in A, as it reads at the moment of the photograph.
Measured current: 4 A
